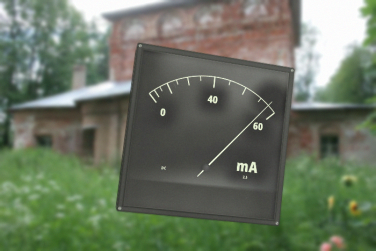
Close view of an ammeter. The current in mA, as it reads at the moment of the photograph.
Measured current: 57.5 mA
